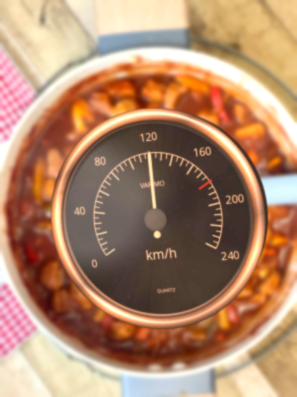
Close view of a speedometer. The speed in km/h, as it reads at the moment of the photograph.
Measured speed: 120 km/h
